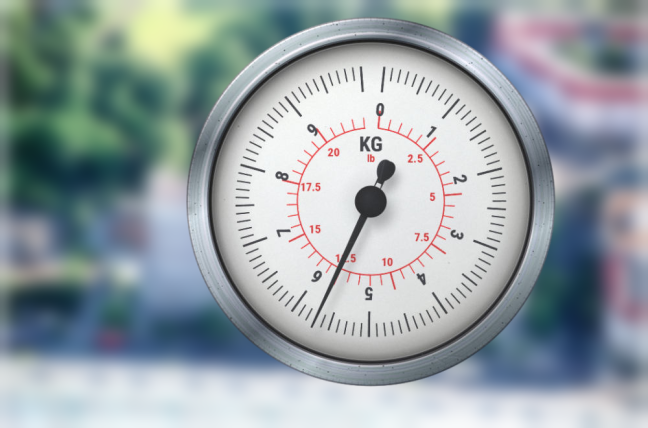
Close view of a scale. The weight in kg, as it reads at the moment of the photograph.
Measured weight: 5.7 kg
